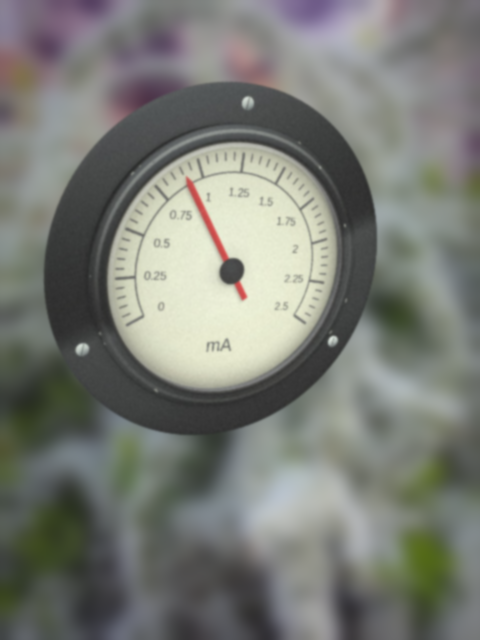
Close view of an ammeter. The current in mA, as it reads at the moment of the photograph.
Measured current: 0.9 mA
